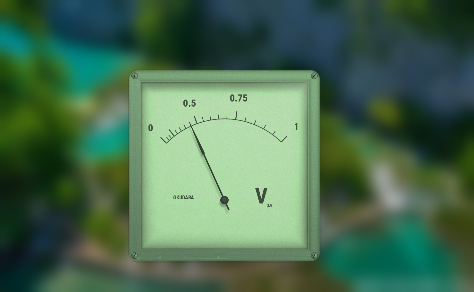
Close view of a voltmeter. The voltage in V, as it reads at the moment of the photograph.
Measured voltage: 0.45 V
